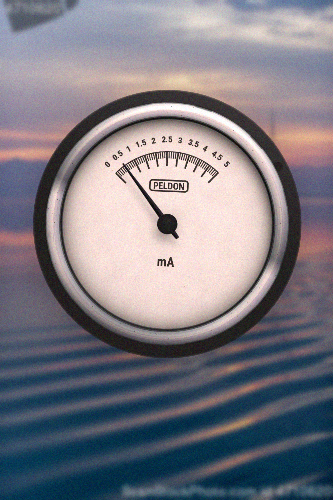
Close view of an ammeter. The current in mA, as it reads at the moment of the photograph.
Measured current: 0.5 mA
